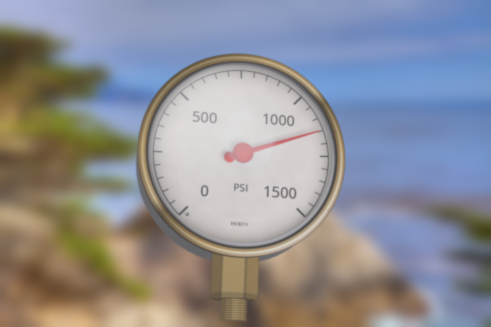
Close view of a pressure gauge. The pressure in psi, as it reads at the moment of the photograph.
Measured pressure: 1150 psi
